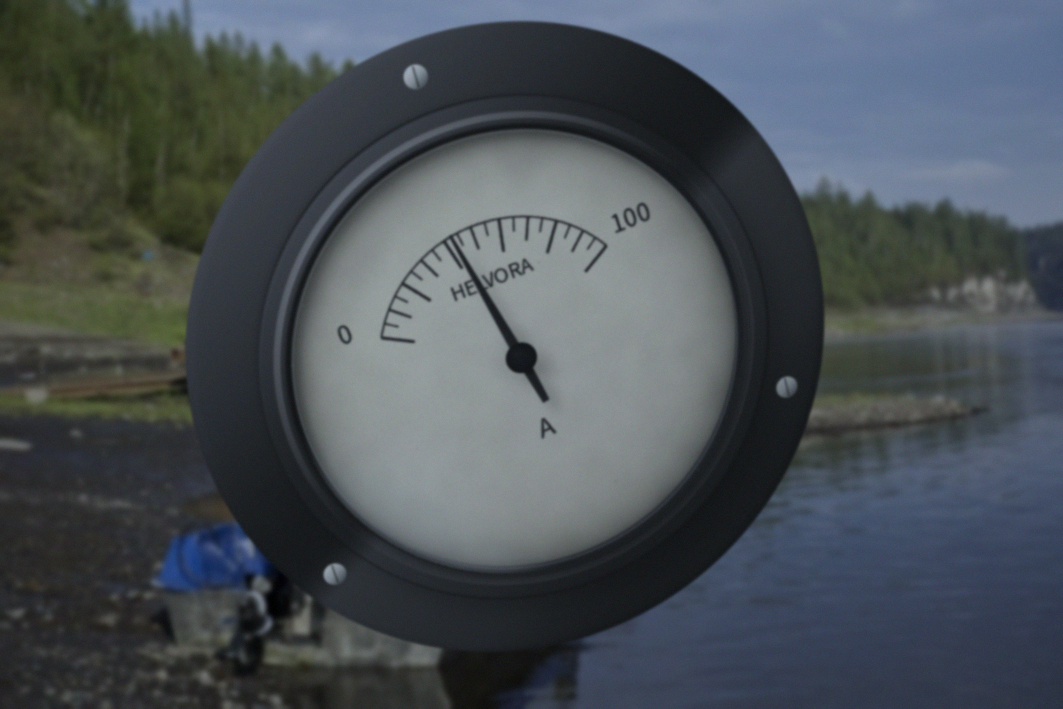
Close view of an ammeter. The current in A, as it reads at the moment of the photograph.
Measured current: 42.5 A
